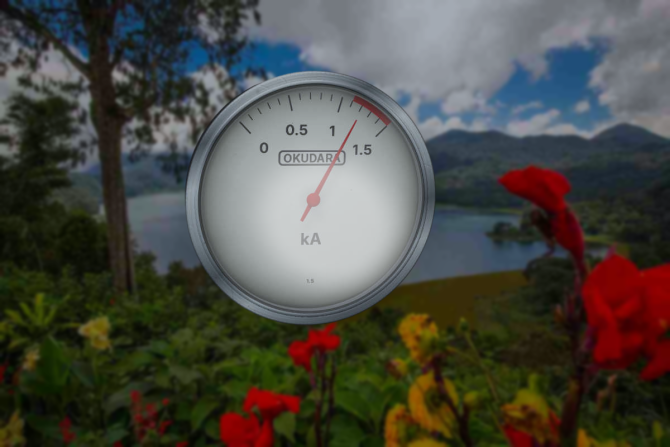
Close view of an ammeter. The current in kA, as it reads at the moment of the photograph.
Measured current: 1.2 kA
